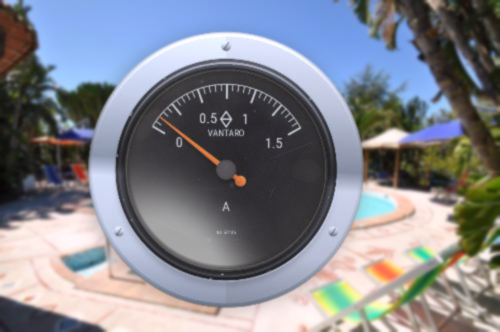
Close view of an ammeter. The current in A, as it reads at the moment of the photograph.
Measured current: 0.1 A
